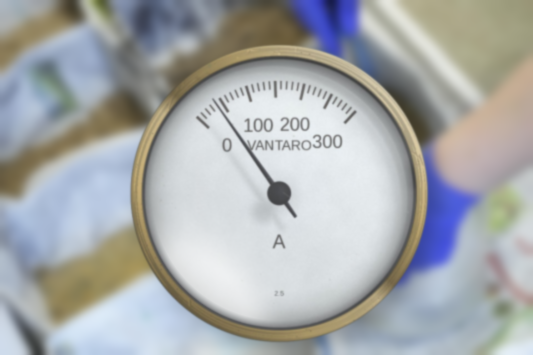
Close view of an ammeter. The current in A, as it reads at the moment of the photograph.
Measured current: 40 A
